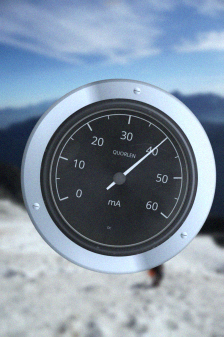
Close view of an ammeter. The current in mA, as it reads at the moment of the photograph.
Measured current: 40 mA
